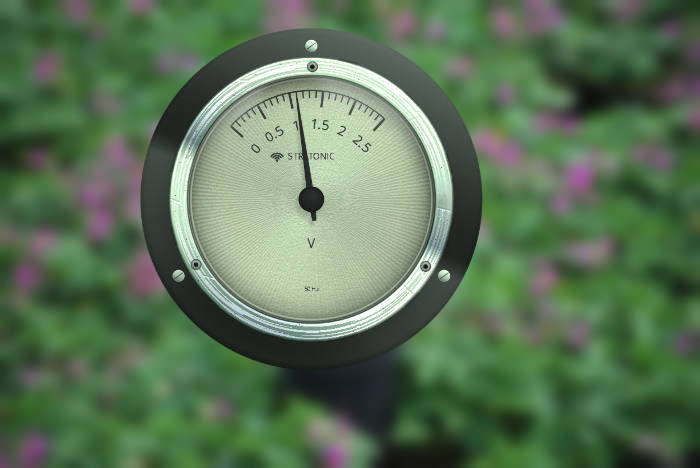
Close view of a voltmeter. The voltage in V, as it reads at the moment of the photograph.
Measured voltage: 1.1 V
